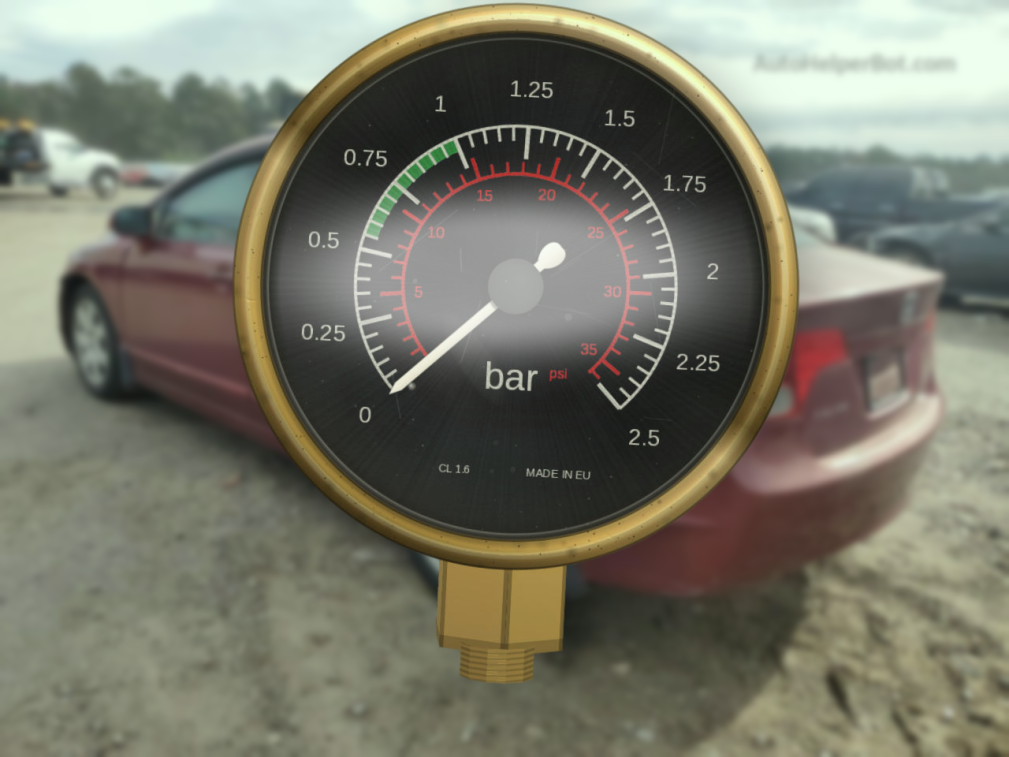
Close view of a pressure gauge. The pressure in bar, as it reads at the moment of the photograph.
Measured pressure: 0 bar
